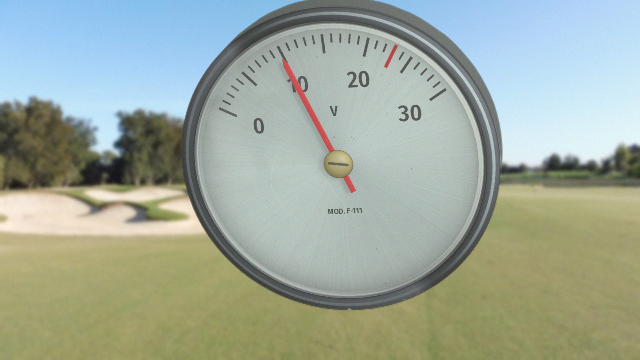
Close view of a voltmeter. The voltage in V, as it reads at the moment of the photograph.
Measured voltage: 10 V
